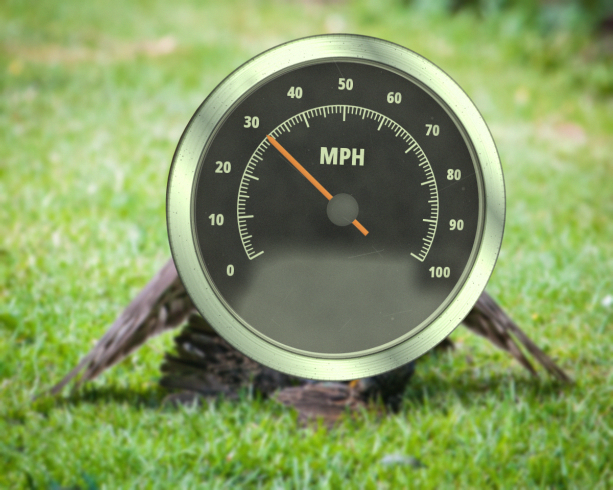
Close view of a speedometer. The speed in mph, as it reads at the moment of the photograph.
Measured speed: 30 mph
